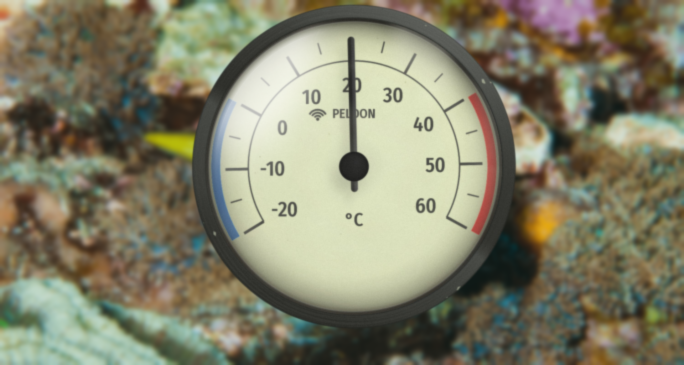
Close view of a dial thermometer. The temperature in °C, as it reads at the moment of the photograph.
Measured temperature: 20 °C
